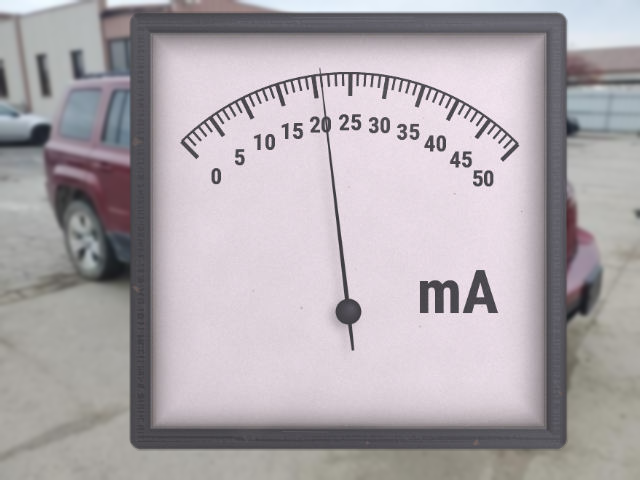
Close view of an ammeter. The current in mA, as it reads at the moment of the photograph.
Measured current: 21 mA
